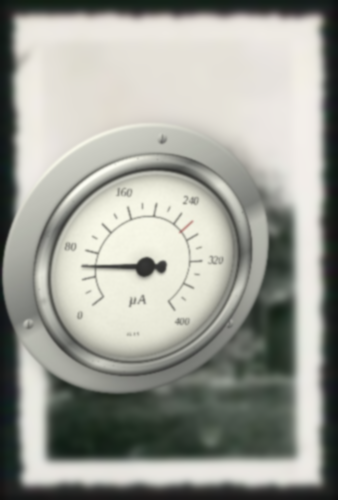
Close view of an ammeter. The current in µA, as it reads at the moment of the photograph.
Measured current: 60 µA
